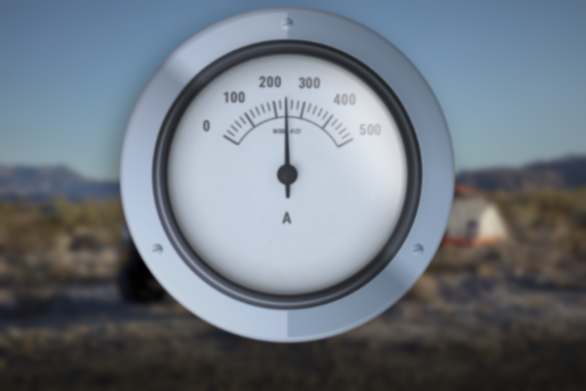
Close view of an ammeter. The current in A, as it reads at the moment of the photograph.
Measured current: 240 A
